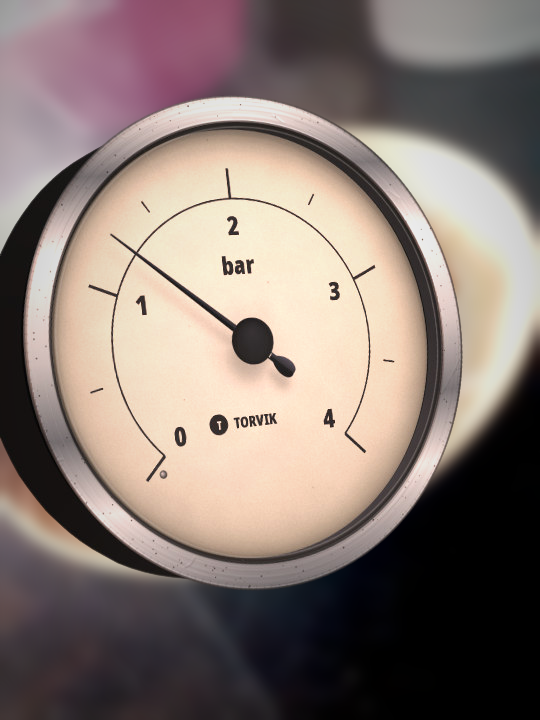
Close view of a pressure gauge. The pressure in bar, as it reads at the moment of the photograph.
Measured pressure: 1.25 bar
